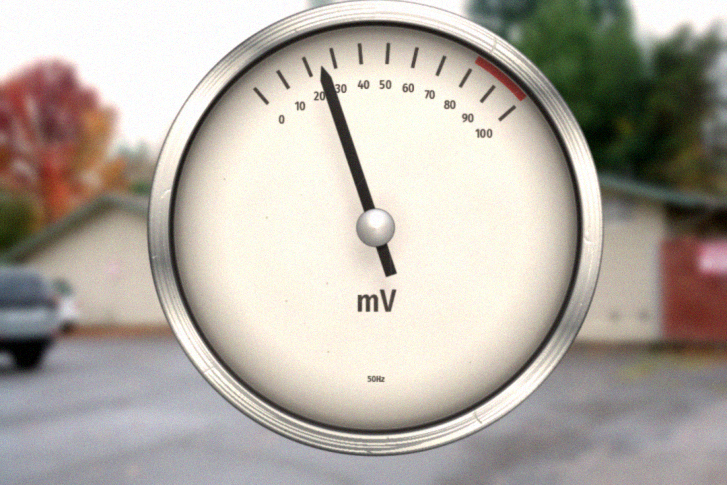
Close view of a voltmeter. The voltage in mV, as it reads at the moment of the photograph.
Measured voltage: 25 mV
